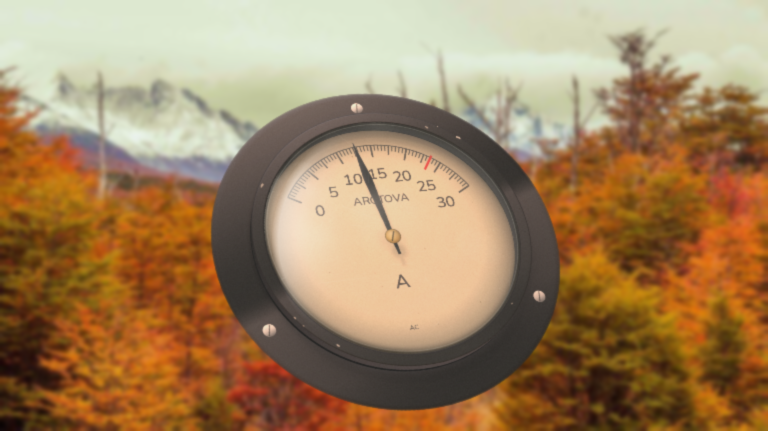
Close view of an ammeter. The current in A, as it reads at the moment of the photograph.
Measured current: 12.5 A
